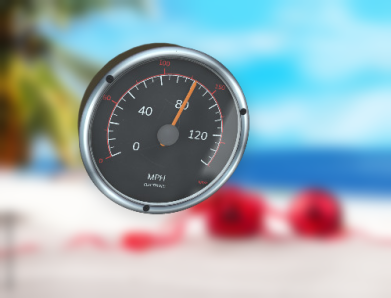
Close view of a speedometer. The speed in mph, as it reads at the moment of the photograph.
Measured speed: 80 mph
